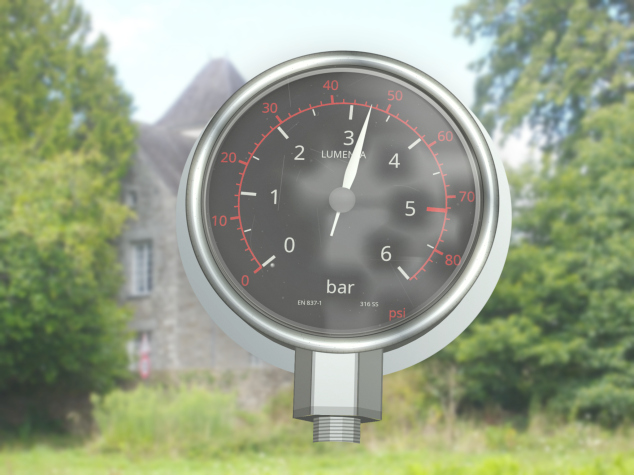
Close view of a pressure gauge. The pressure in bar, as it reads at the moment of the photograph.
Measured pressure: 3.25 bar
